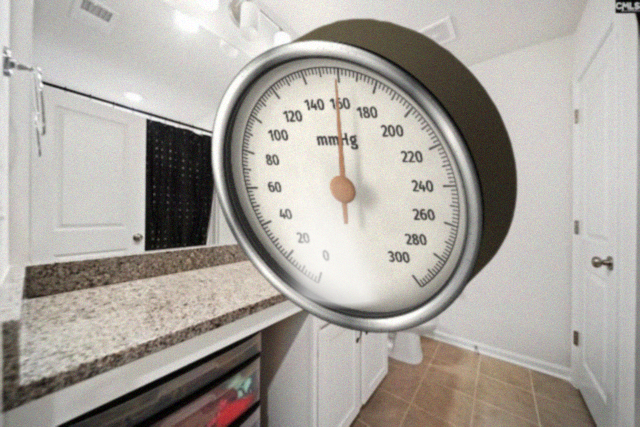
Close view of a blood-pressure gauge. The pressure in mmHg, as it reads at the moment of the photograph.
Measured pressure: 160 mmHg
